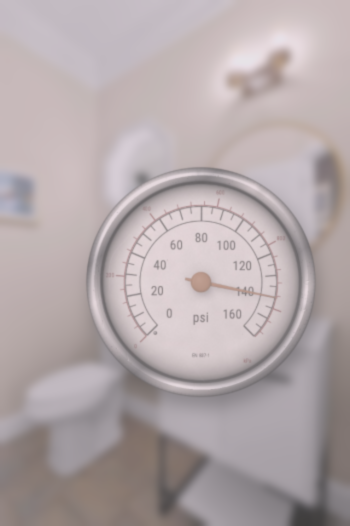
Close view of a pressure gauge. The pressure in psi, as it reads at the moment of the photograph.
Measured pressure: 140 psi
